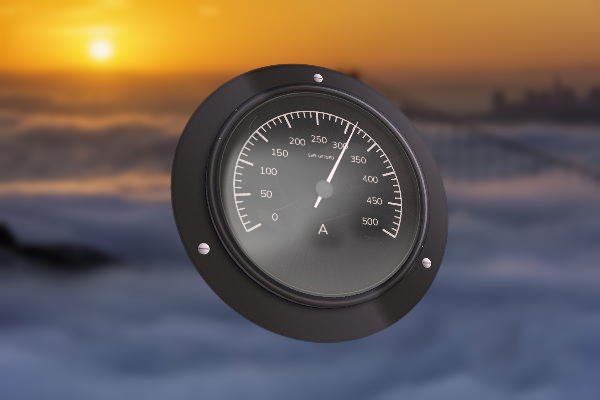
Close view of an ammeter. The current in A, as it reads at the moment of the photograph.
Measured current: 310 A
